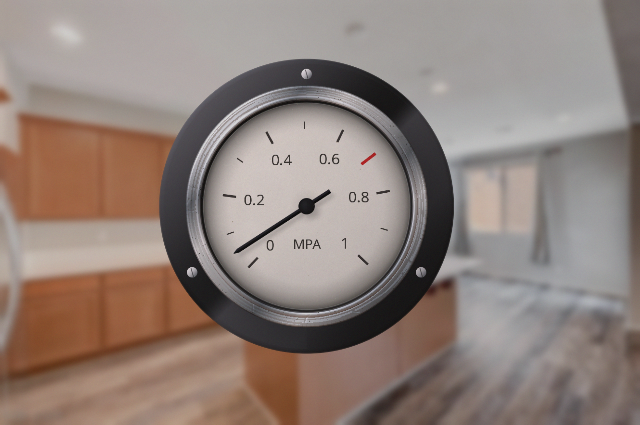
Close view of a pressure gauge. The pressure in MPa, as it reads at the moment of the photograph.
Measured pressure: 0.05 MPa
